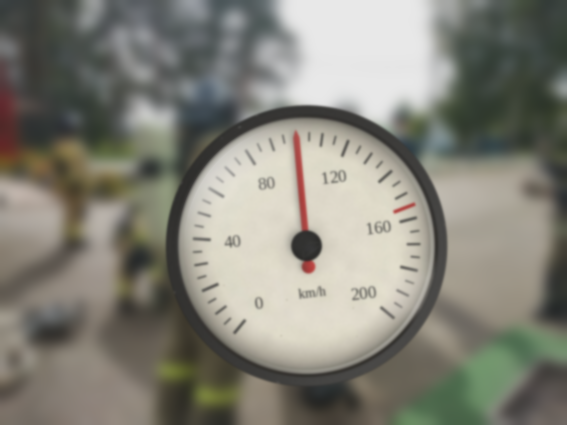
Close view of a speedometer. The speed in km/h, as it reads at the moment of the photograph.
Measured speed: 100 km/h
